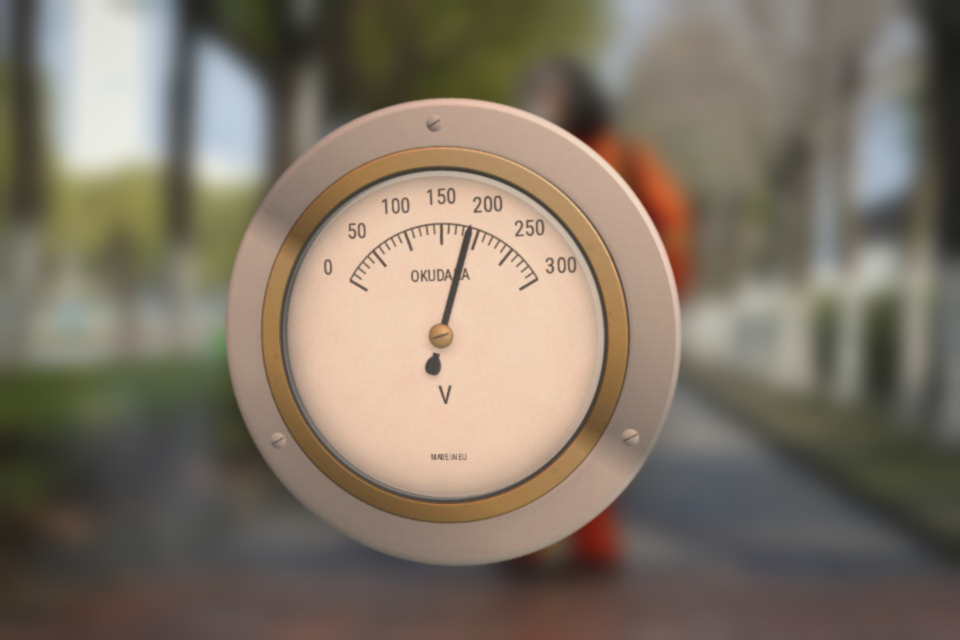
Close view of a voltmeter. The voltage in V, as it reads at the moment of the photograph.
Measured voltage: 190 V
